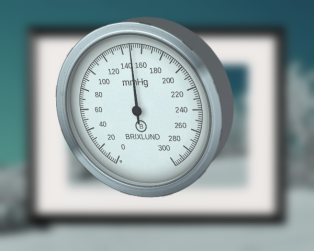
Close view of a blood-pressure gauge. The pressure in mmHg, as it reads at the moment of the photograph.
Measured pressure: 150 mmHg
